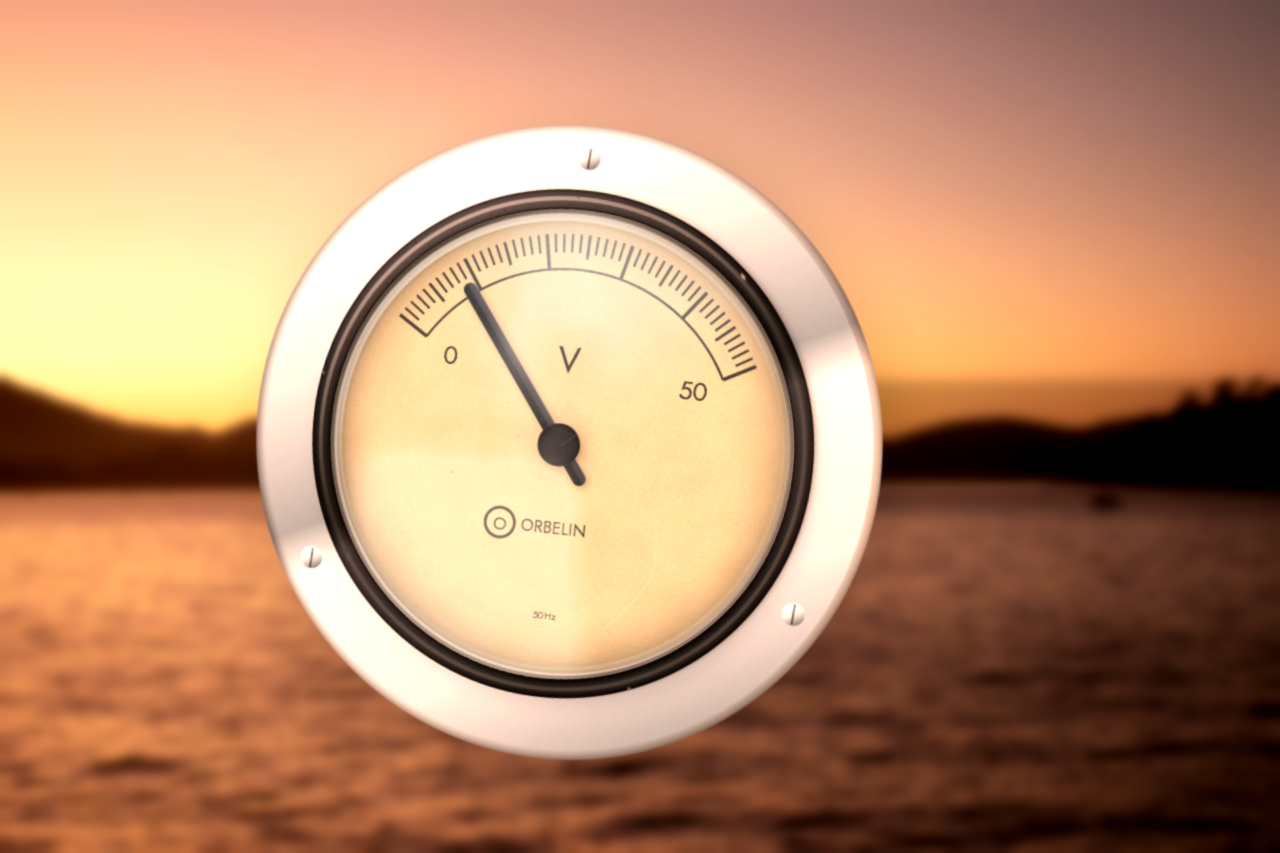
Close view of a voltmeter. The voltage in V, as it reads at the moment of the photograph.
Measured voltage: 9 V
